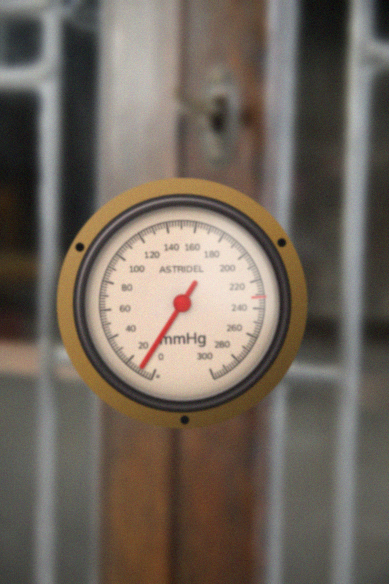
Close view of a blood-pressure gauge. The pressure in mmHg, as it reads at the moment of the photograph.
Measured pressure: 10 mmHg
